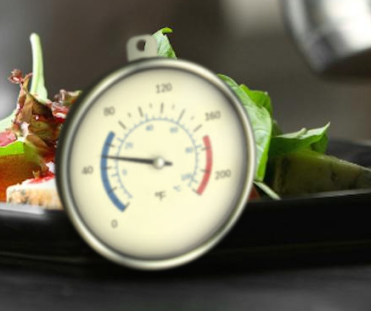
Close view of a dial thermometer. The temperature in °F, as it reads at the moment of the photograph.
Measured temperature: 50 °F
